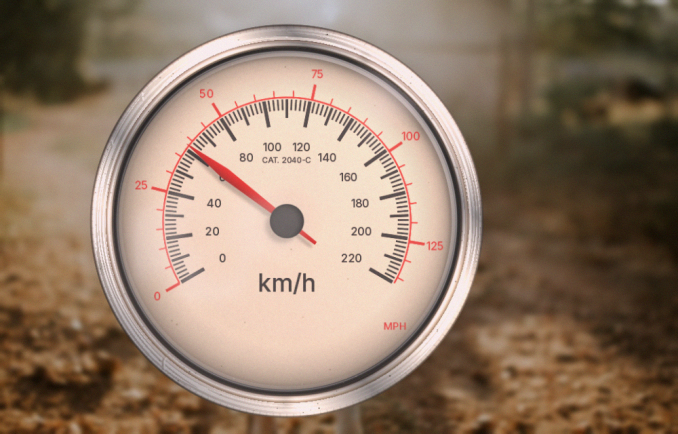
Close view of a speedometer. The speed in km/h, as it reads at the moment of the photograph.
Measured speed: 62 km/h
